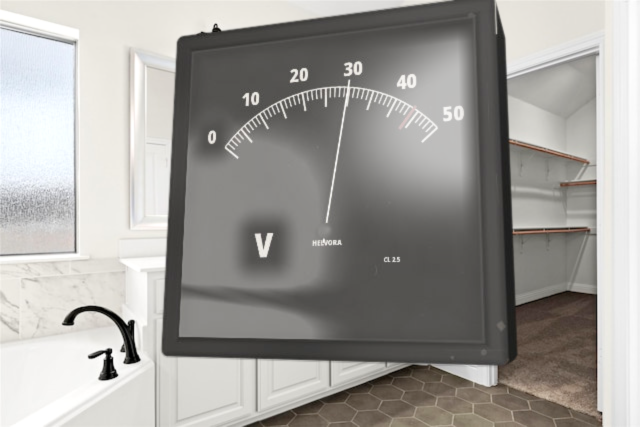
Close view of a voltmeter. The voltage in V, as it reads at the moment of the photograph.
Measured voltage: 30 V
